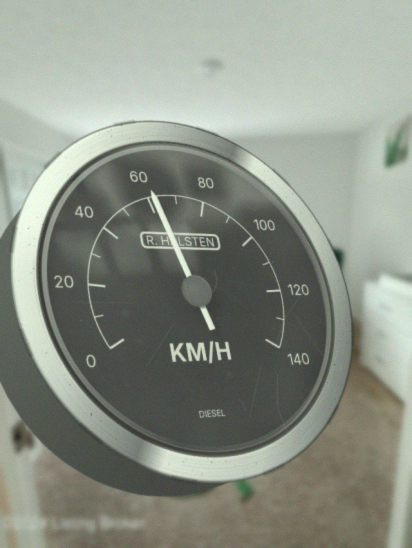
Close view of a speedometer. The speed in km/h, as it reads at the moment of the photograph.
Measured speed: 60 km/h
